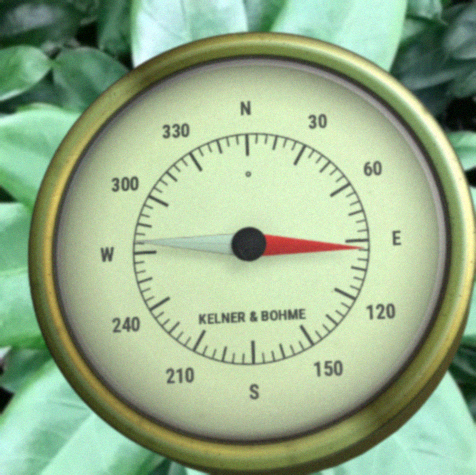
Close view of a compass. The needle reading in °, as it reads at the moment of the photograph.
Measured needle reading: 95 °
